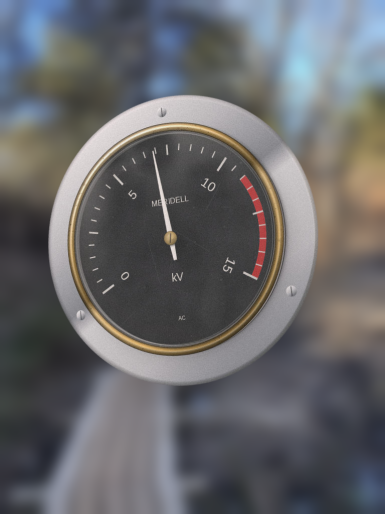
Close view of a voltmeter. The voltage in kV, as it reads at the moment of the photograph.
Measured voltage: 7 kV
